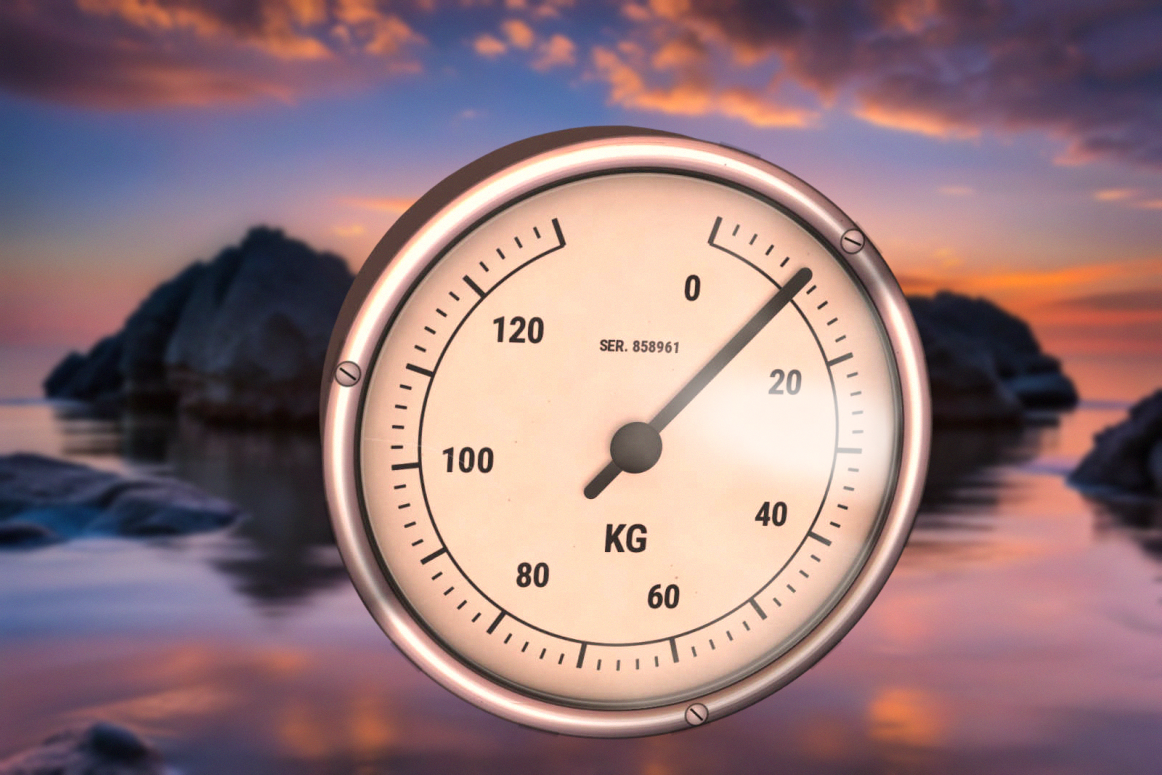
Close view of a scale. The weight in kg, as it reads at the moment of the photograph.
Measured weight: 10 kg
